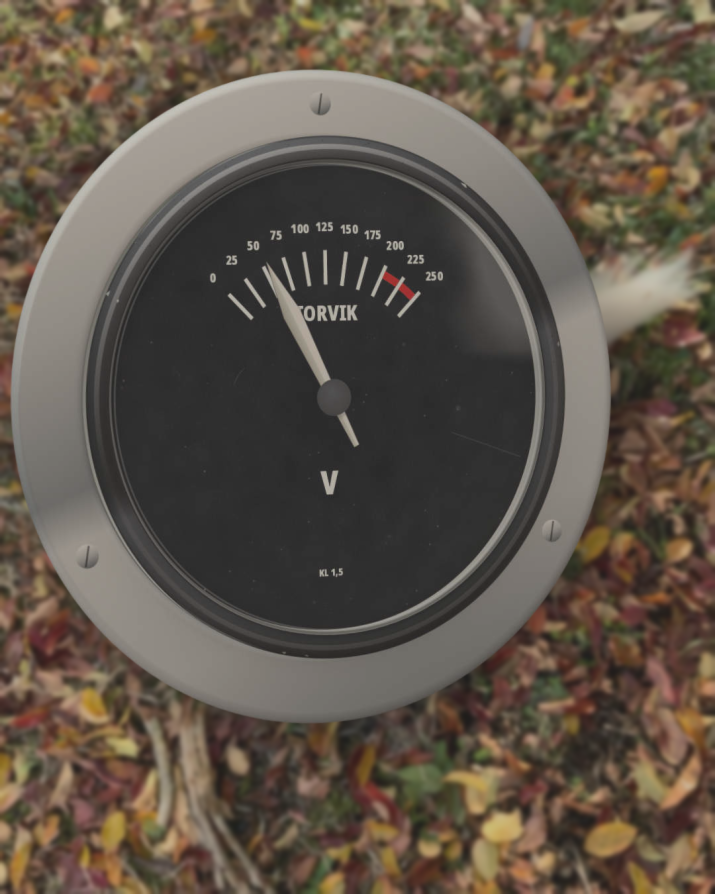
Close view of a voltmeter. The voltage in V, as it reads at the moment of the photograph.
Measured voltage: 50 V
